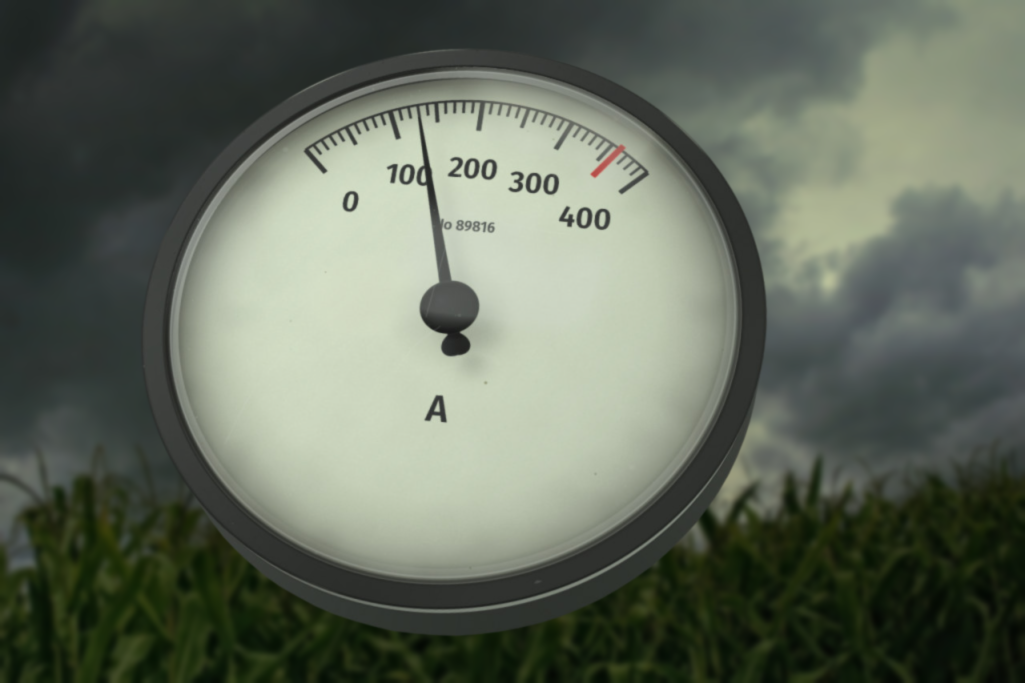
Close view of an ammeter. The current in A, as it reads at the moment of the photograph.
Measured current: 130 A
